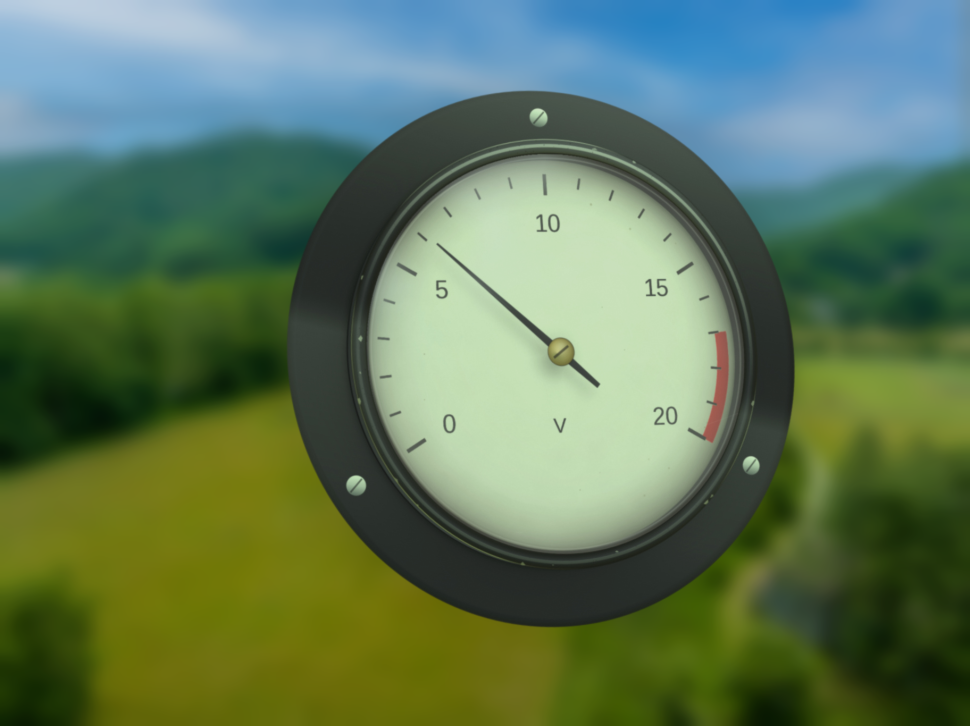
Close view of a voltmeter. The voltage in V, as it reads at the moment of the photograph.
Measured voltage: 6 V
